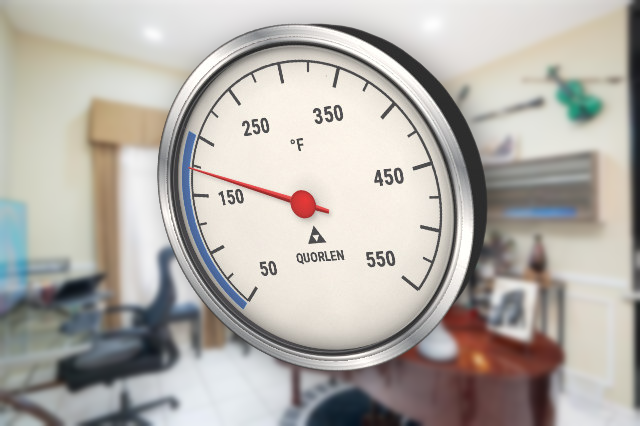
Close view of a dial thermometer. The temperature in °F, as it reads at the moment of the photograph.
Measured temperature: 175 °F
